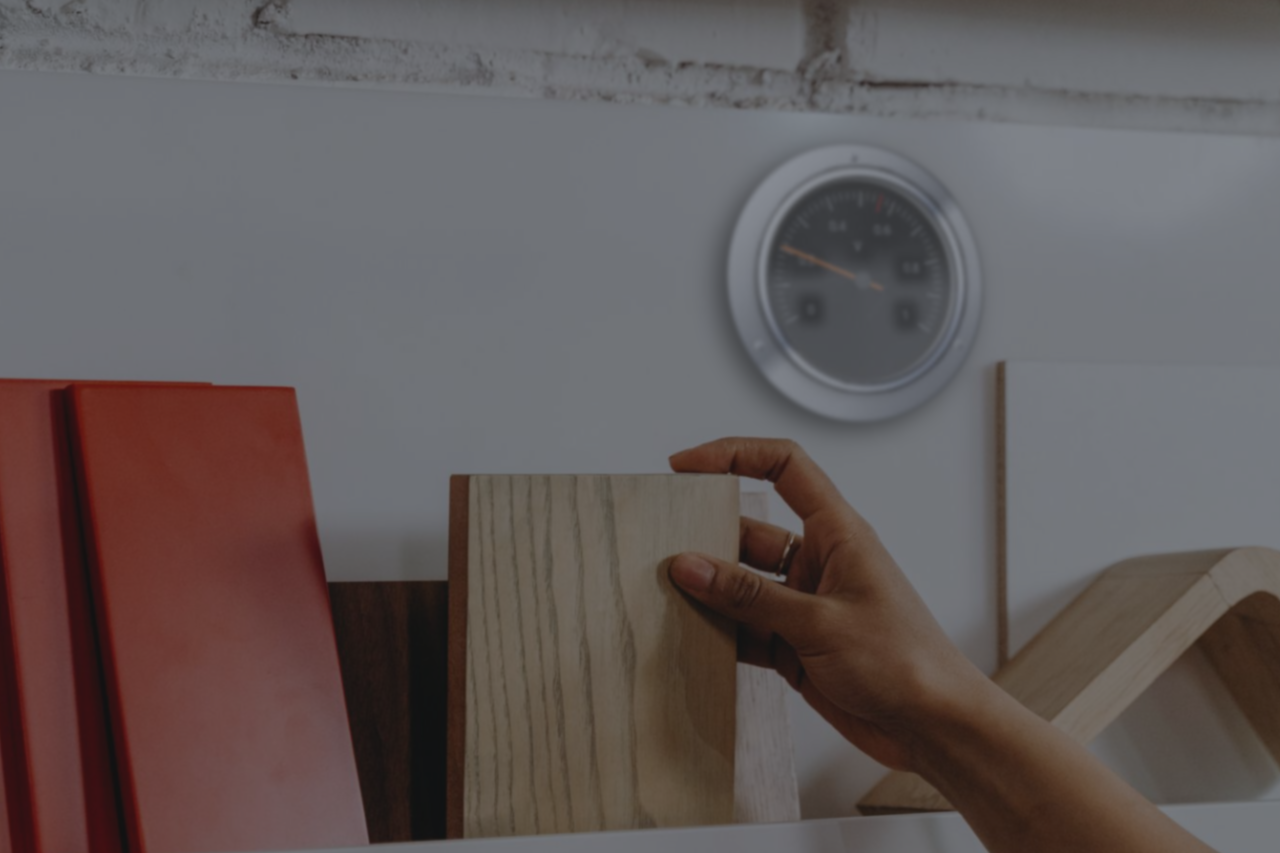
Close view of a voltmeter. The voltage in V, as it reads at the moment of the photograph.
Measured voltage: 0.2 V
